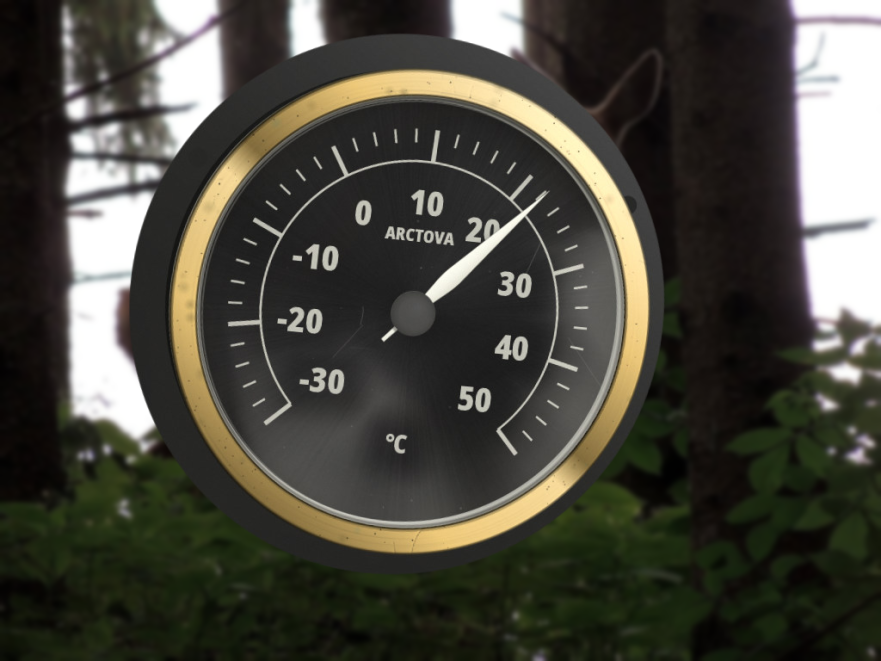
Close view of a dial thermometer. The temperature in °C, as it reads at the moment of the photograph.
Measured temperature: 22 °C
